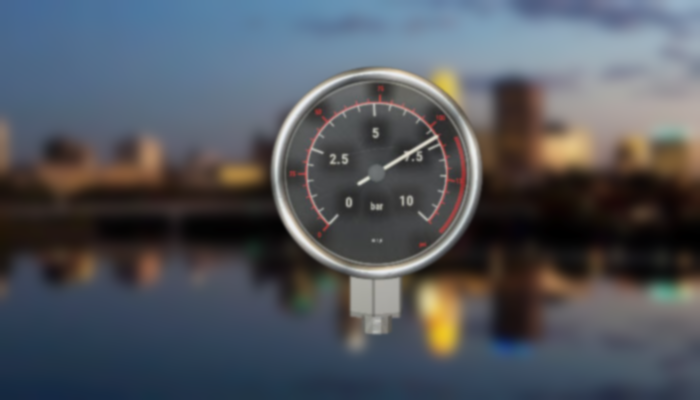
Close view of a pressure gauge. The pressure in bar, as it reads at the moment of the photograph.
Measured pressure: 7.25 bar
